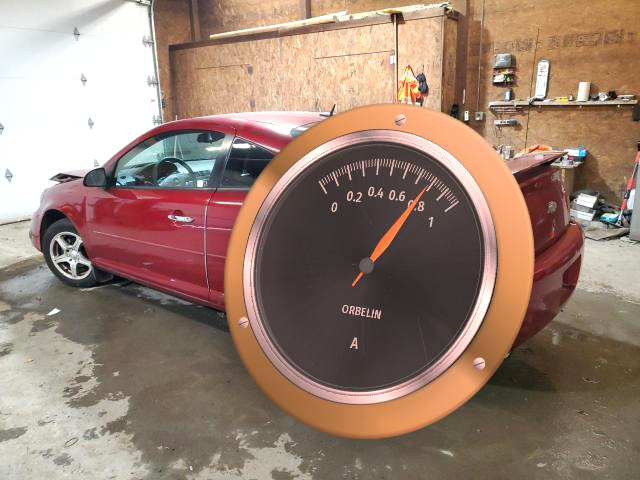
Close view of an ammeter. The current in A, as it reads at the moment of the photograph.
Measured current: 0.8 A
